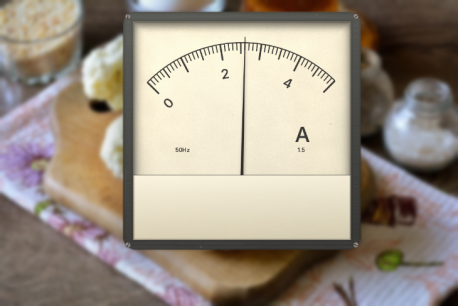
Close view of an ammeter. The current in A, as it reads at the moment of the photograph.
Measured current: 2.6 A
